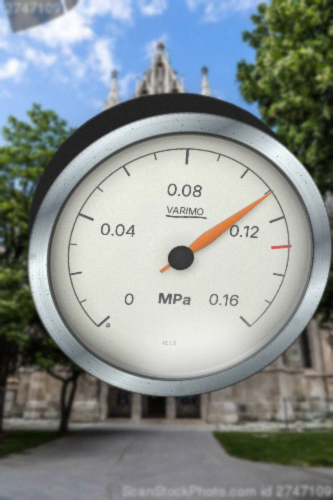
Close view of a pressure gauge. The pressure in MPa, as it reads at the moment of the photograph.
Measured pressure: 0.11 MPa
